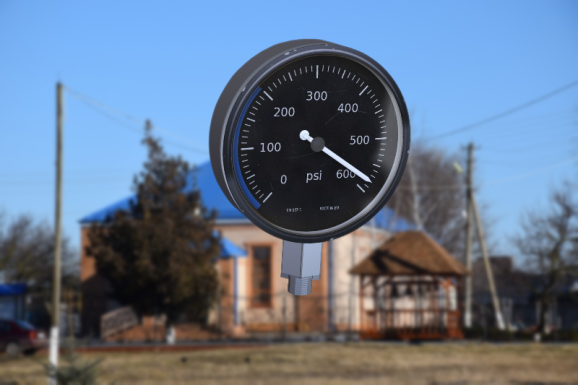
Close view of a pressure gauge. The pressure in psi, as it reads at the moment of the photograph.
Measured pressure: 580 psi
